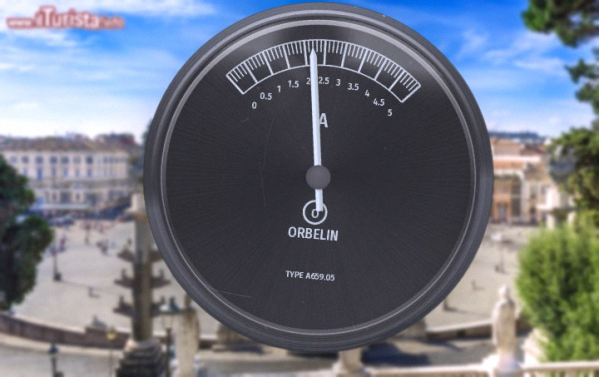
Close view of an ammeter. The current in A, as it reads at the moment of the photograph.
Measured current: 2.2 A
